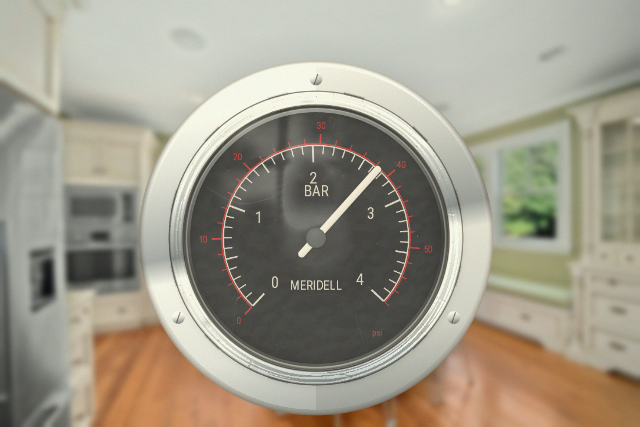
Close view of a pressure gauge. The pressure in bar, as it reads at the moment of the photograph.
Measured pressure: 2.65 bar
